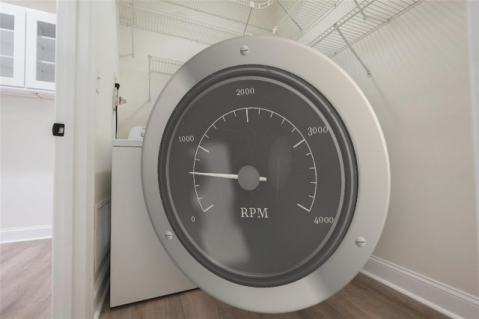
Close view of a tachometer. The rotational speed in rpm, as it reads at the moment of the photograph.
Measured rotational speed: 600 rpm
